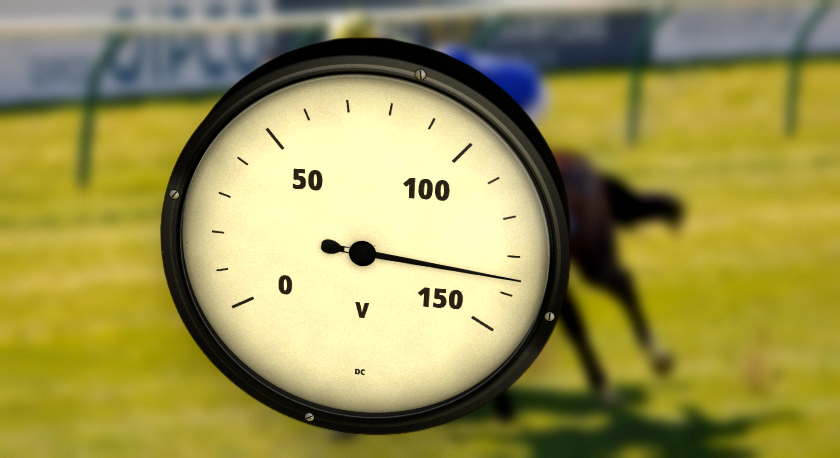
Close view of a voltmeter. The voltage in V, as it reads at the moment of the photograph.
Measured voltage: 135 V
